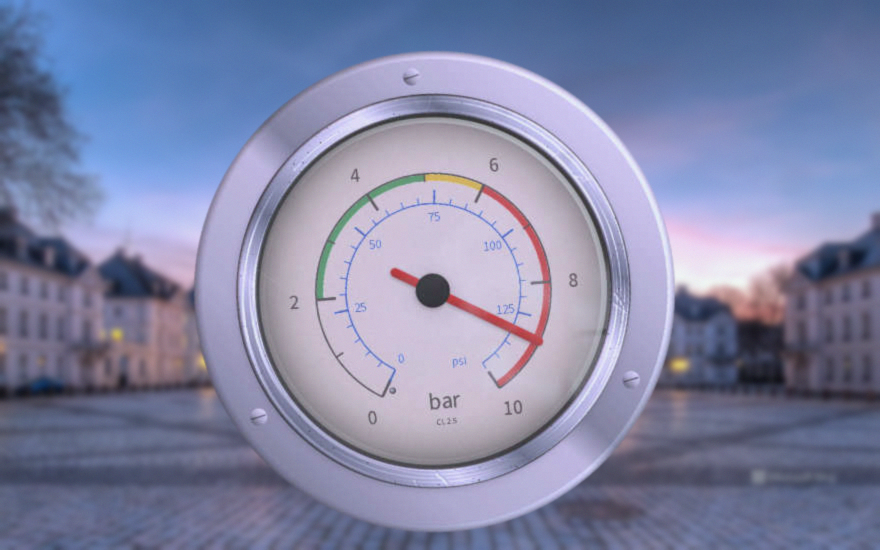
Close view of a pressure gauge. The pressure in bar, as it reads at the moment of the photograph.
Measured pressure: 9 bar
